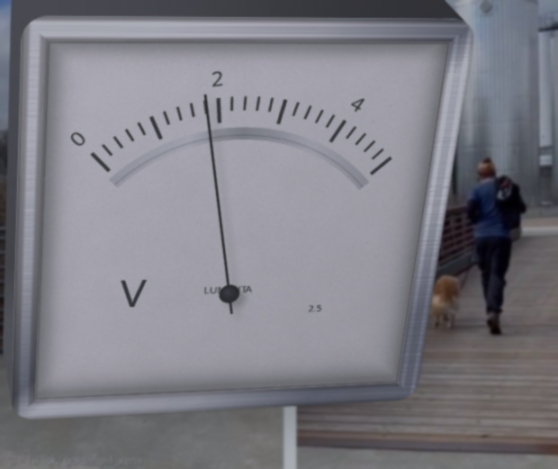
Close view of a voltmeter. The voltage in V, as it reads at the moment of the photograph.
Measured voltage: 1.8 V
